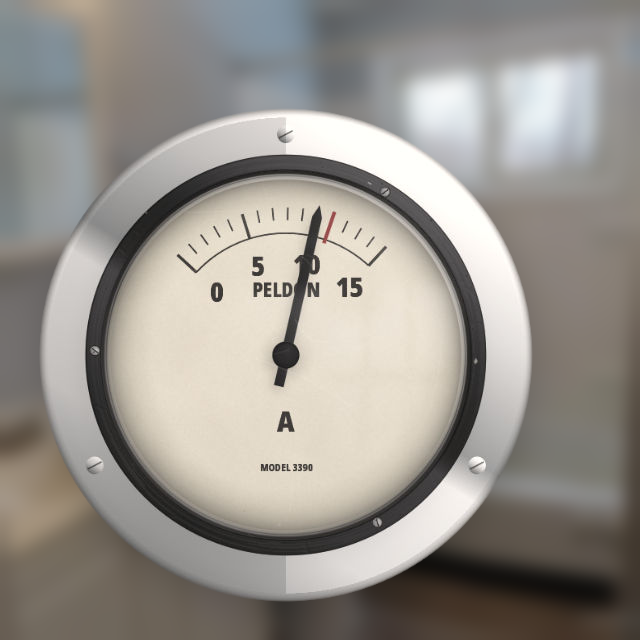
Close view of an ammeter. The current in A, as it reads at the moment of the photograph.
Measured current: 10 A
